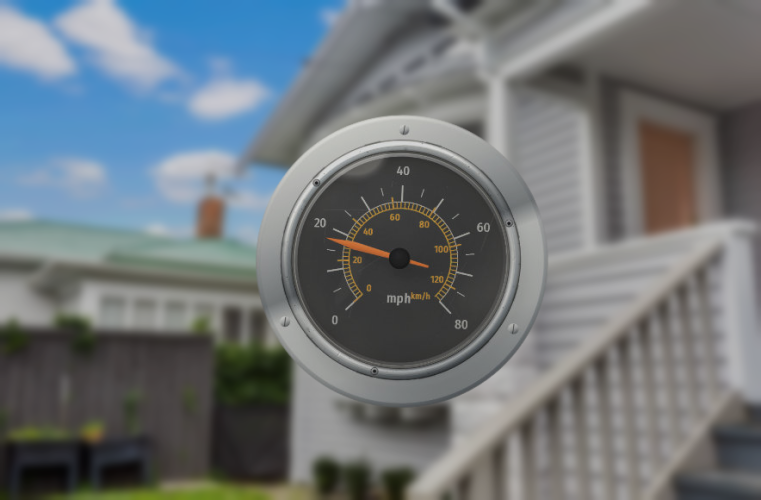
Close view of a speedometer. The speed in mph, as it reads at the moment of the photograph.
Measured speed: 17.5 mph
